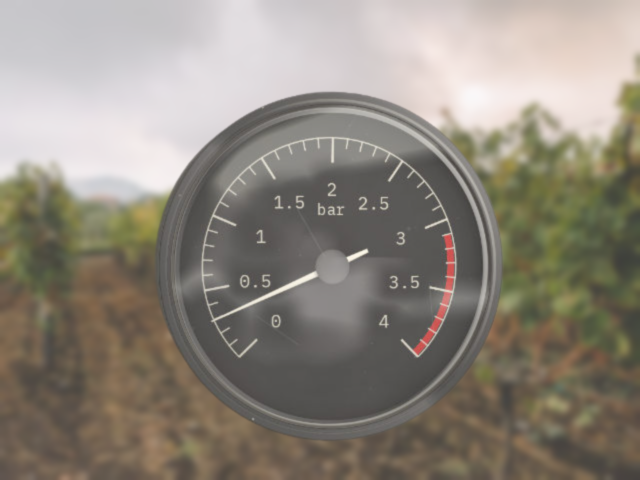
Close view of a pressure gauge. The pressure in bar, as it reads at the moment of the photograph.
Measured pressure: 0.3 bar
